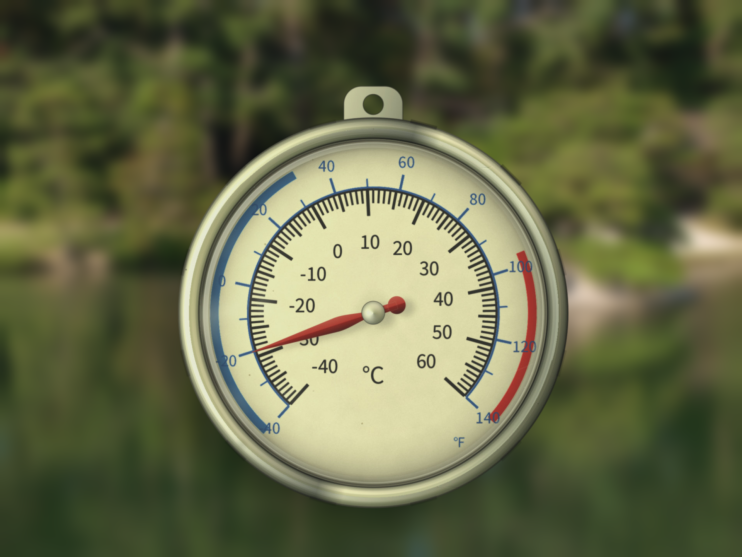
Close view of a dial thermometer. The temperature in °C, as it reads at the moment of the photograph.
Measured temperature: -29 °C
